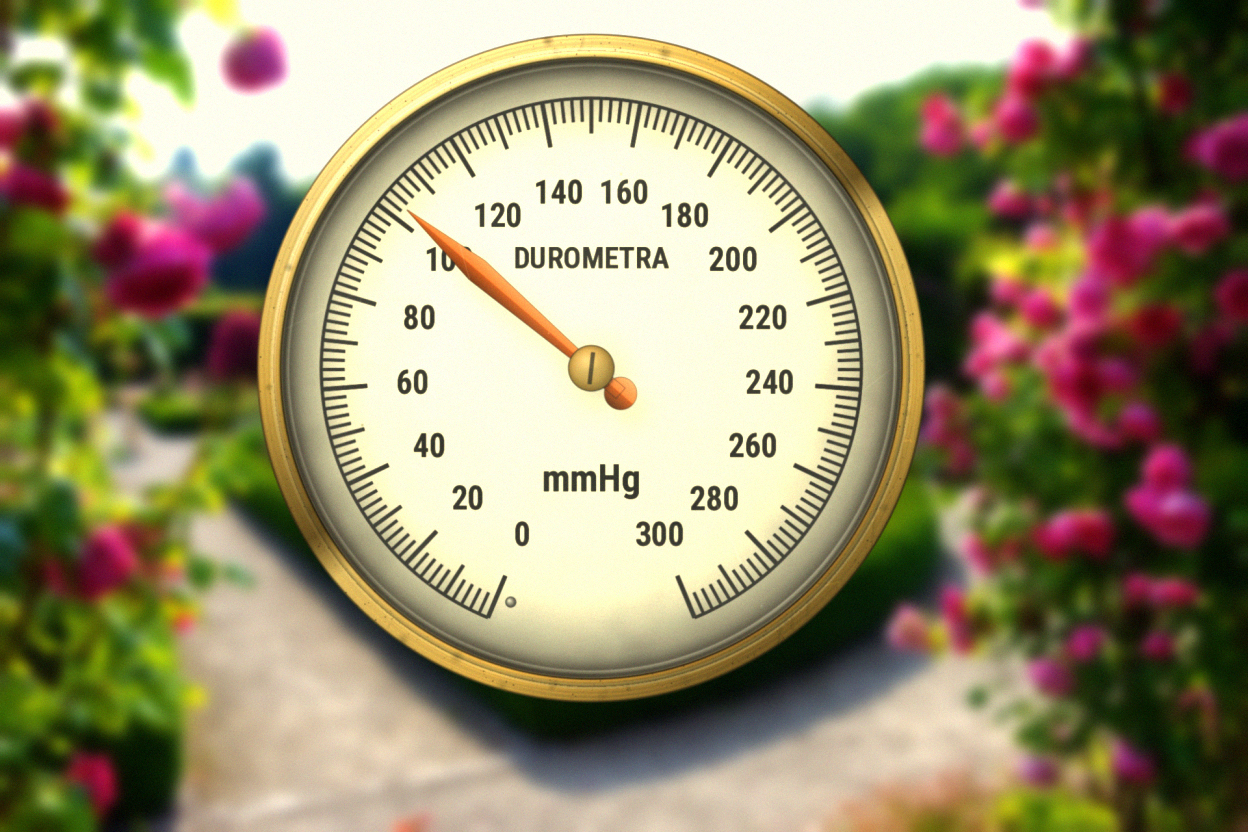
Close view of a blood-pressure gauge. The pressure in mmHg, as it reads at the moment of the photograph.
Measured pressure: 103 mmHg
